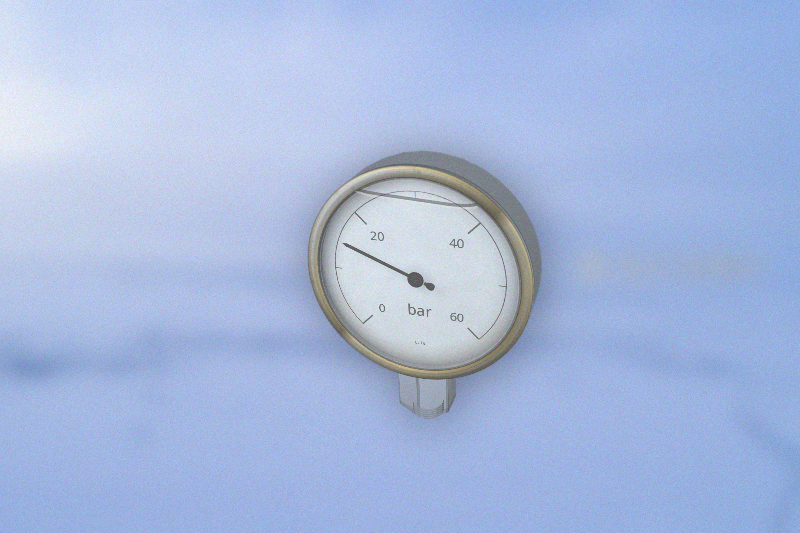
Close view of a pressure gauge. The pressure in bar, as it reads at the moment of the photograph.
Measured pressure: 15 bar
